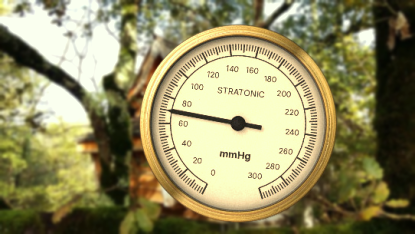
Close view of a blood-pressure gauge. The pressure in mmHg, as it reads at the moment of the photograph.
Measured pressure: 70 mmHg
